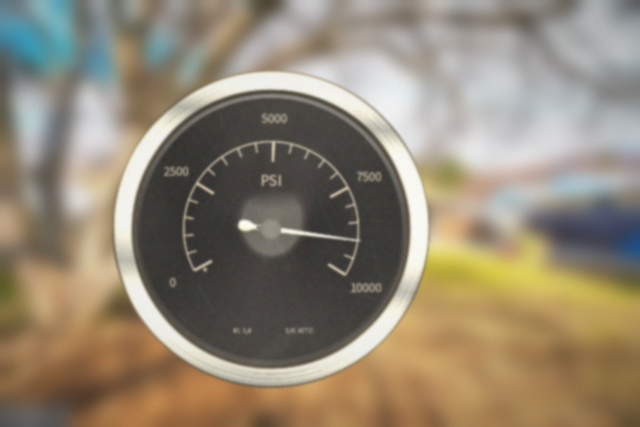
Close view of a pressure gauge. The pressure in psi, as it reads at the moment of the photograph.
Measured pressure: 9000 psi
